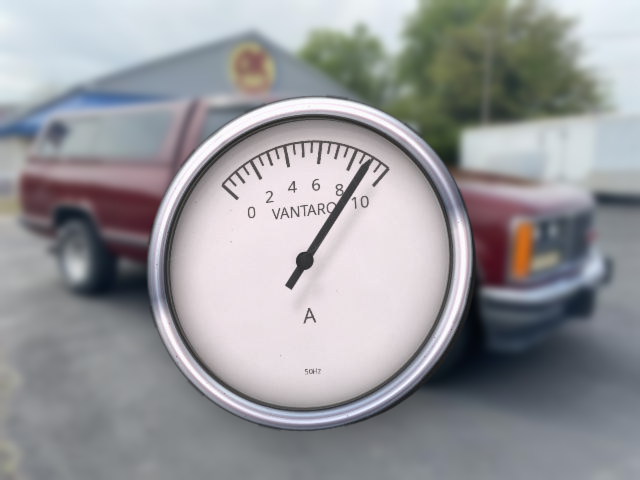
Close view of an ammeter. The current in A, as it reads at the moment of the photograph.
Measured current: 9 A
